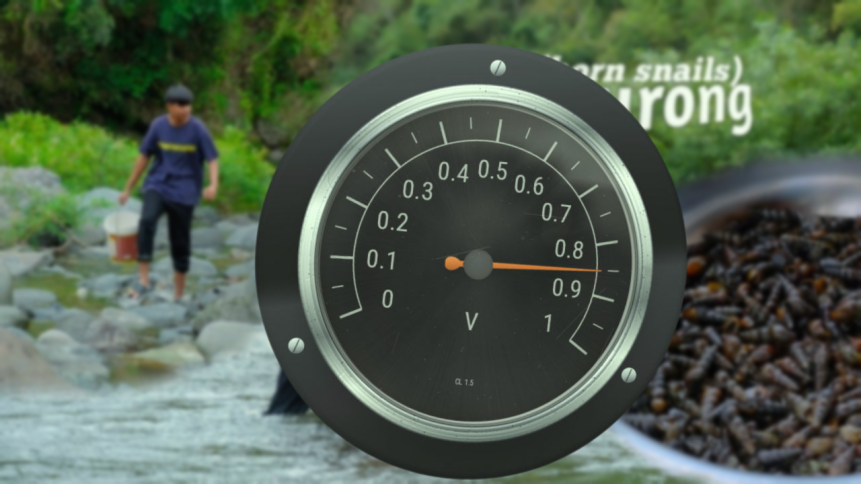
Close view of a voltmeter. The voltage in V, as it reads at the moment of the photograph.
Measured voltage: 0.85 V
